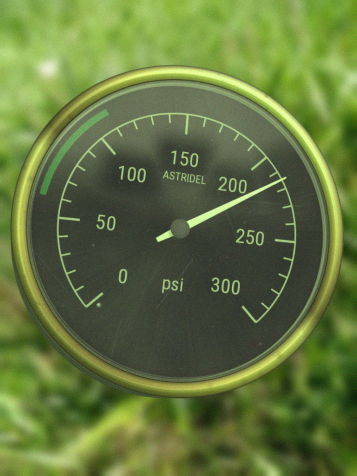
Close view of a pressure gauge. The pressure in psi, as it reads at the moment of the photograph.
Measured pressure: 215 psi
